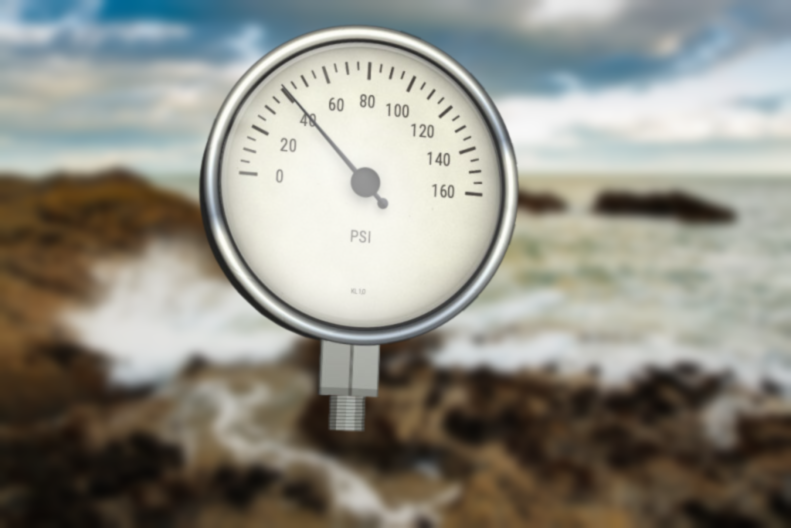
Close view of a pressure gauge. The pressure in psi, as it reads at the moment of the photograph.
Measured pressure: 40 psi
